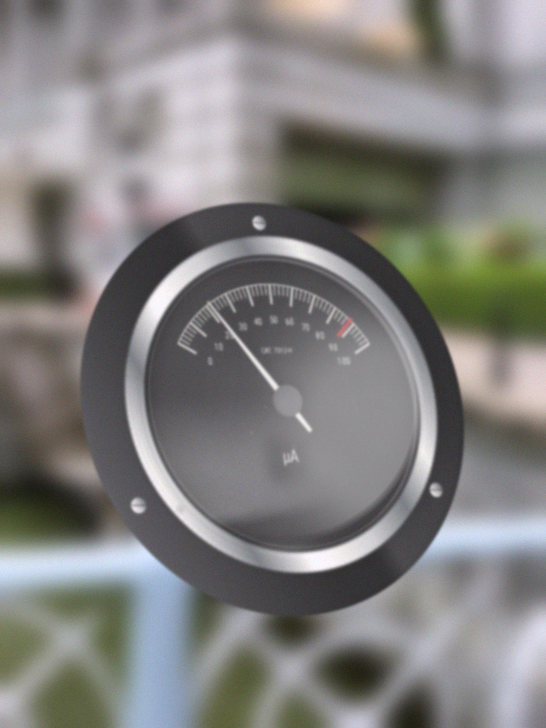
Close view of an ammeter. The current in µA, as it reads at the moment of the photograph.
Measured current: 20 µA
